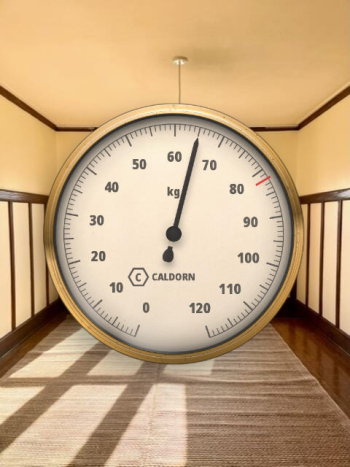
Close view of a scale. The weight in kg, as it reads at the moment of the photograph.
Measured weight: 65 kg
